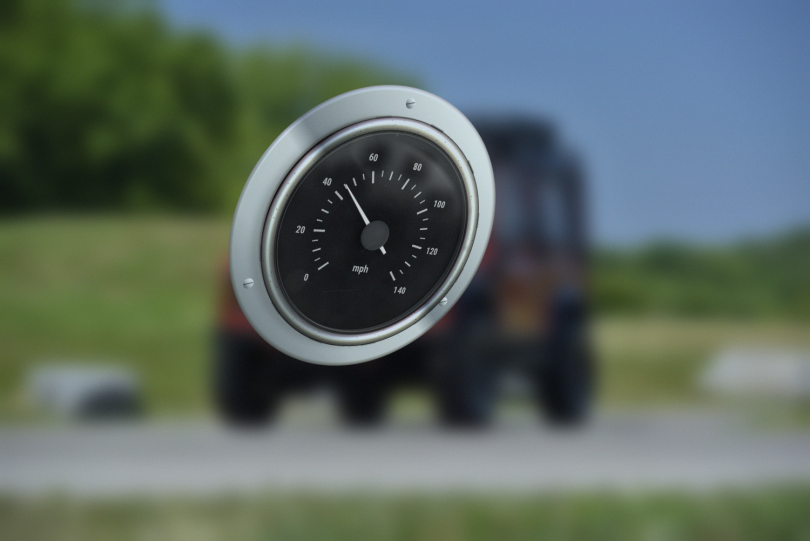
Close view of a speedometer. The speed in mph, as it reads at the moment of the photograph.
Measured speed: 45 mph
